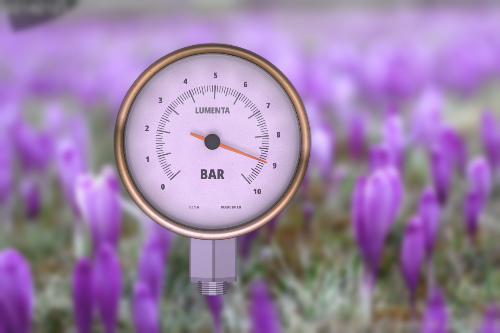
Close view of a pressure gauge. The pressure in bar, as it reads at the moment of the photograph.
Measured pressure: 9 bar
